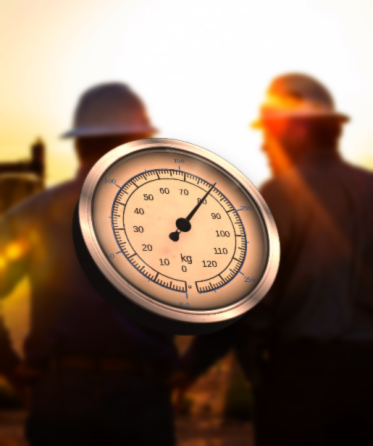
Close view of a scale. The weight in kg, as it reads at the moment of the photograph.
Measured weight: 80 kg
